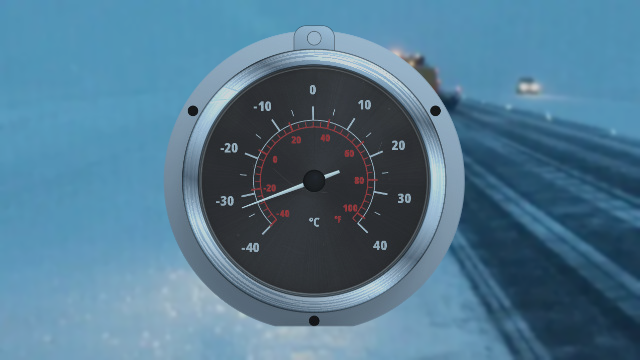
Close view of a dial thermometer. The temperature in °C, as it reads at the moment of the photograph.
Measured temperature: -32.5 °C
